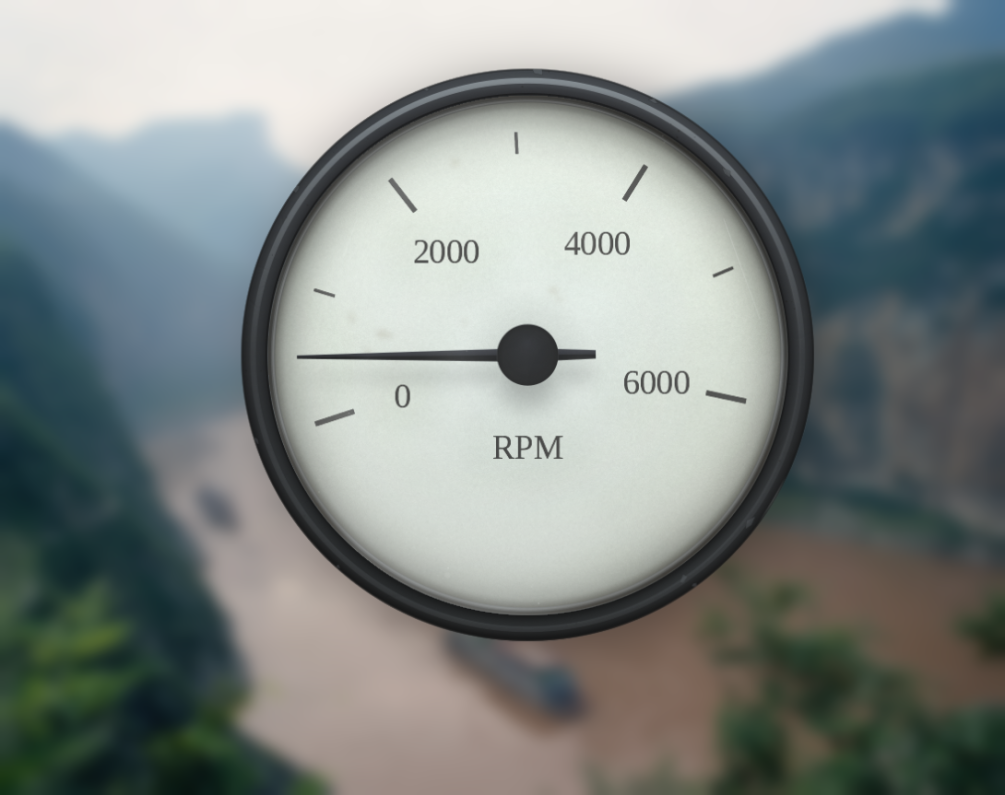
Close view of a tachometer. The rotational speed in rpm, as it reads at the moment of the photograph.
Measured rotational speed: 500 rpm
